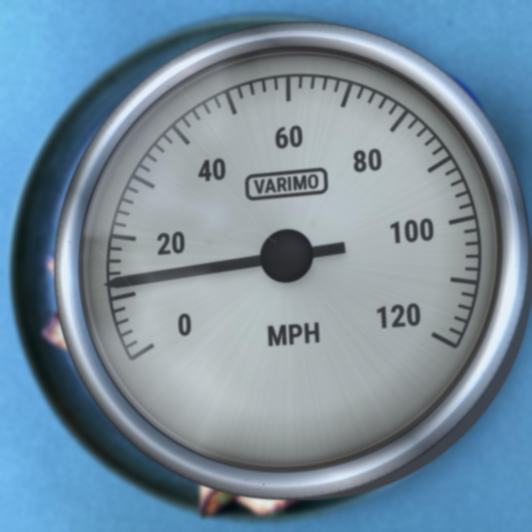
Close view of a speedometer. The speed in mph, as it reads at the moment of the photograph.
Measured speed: 12 mph
